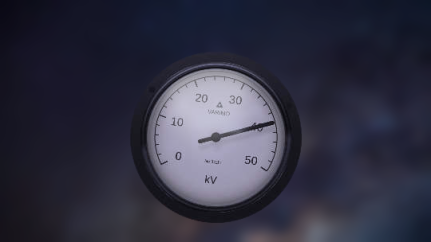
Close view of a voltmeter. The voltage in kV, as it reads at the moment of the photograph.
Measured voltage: 40 kV
